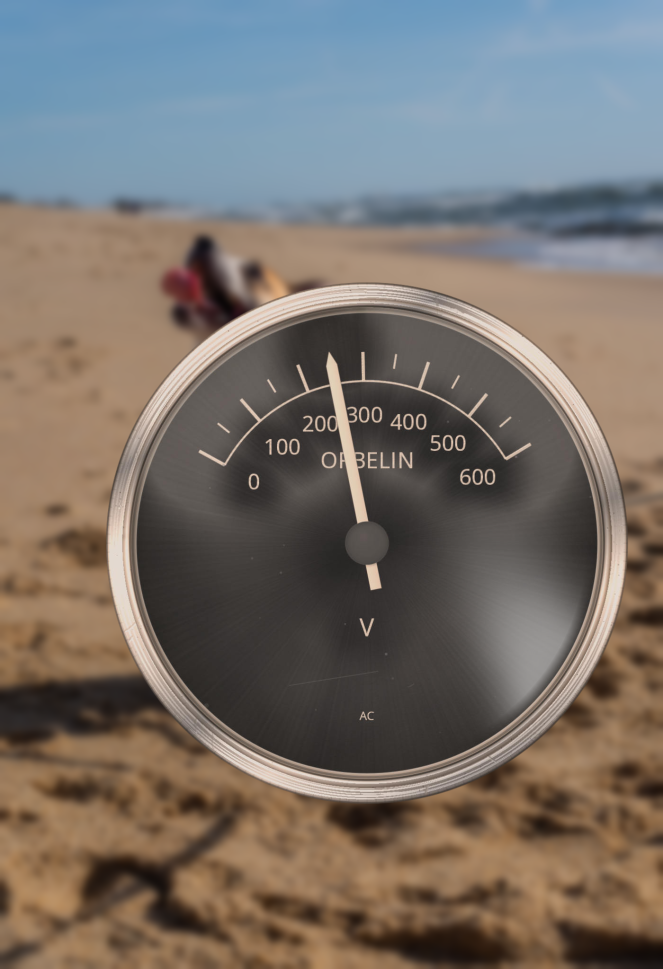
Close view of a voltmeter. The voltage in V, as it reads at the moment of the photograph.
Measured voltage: 250 V
